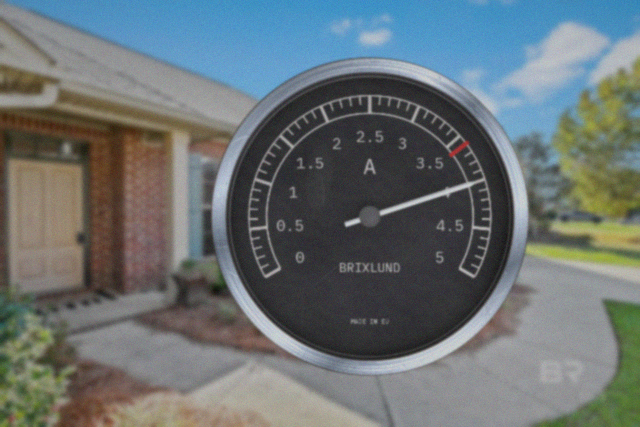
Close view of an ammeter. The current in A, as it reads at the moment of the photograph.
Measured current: 4 A
